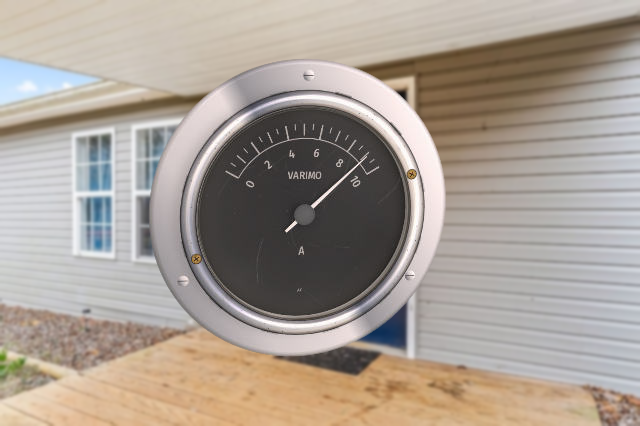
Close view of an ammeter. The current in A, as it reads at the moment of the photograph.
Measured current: 9 A
